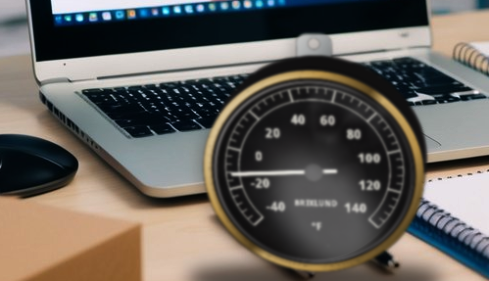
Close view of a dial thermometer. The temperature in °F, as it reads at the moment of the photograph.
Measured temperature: -12 °F
